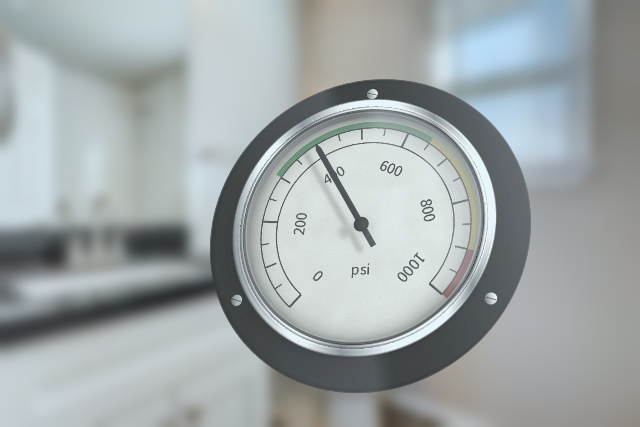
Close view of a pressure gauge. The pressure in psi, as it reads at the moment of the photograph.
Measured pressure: 400 psi
